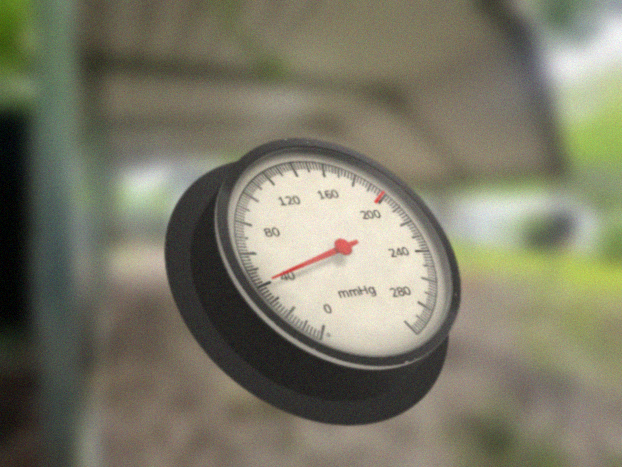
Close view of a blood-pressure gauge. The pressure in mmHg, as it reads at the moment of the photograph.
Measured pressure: 40 mmHg
